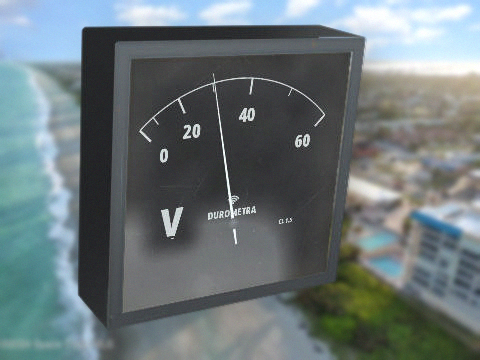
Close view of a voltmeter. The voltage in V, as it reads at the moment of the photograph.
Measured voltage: 30 V
